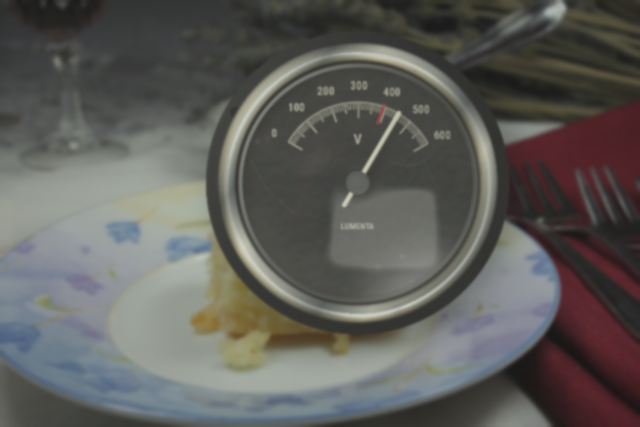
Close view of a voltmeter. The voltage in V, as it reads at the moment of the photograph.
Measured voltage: 450 V
